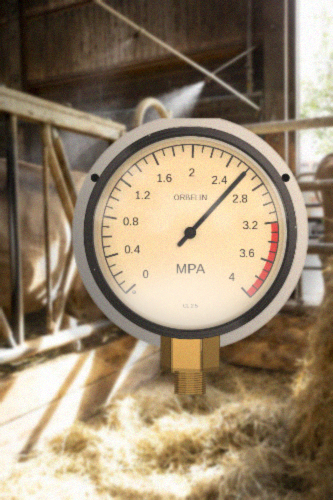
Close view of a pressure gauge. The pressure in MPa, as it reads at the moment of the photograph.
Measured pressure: 2.6 MPa
